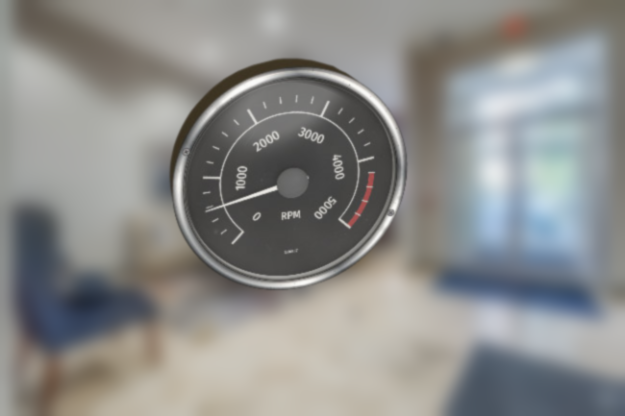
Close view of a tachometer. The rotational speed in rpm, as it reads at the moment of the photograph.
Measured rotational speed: 600 rpm
